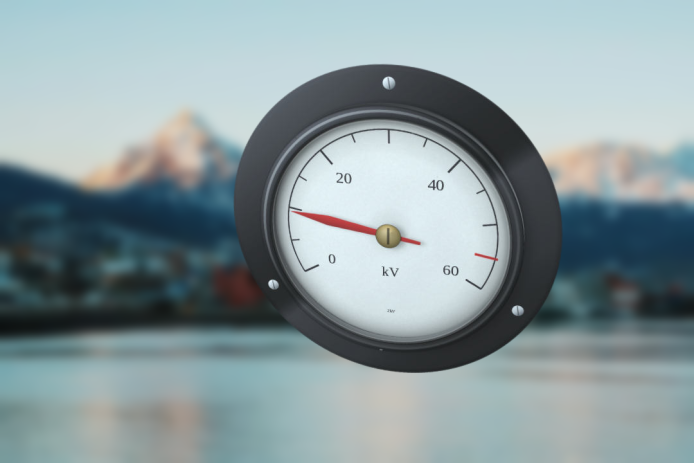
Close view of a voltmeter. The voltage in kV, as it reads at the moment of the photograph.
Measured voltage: 10 kV
